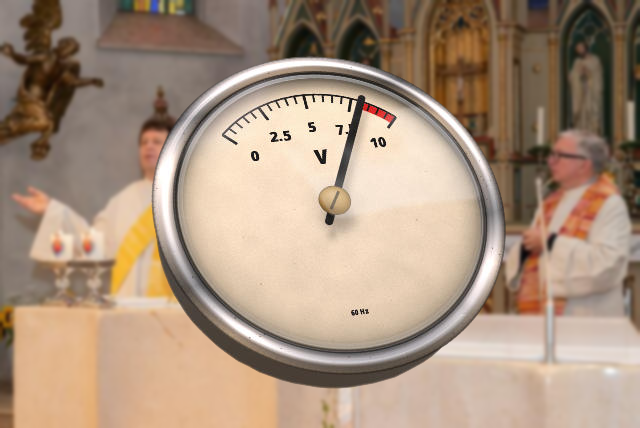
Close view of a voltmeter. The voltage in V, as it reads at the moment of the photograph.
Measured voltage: 8 V
